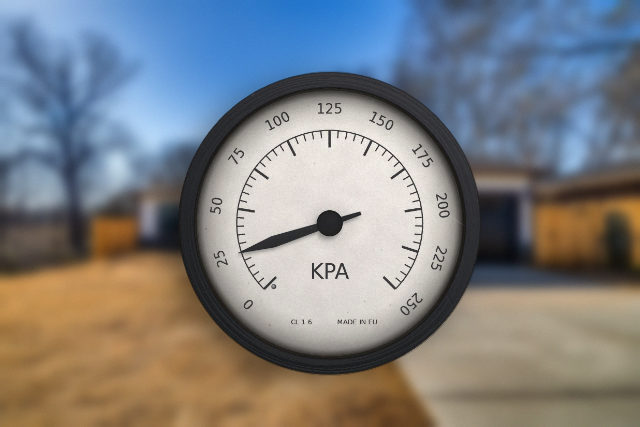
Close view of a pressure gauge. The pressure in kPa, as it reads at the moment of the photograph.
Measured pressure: 25 kPa
